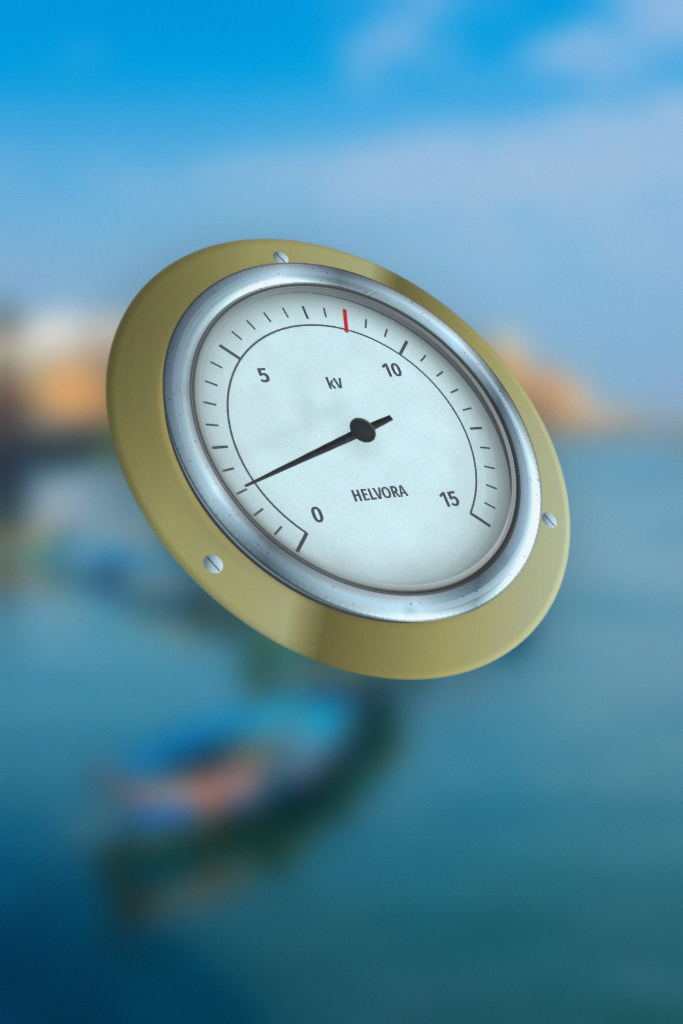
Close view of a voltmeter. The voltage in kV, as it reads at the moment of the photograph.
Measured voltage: 1.5 kV
